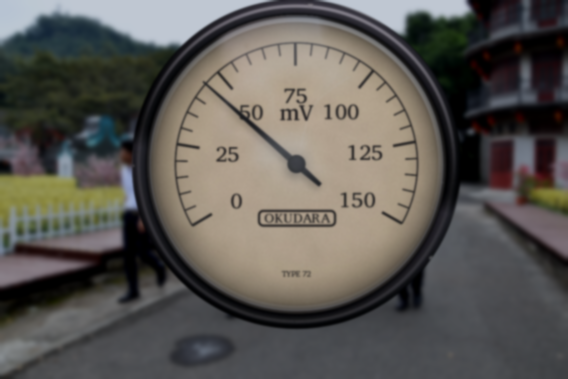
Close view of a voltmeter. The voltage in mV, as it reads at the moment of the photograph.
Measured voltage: 45 mV
